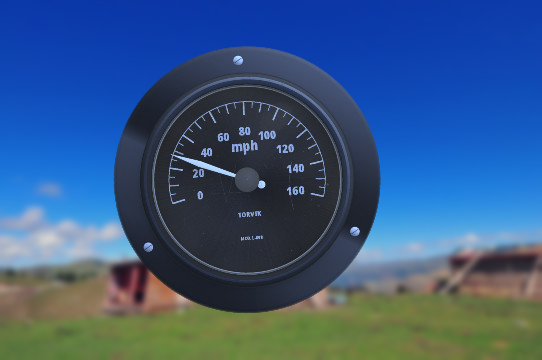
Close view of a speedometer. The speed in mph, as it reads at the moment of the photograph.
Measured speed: 27.5 mph
